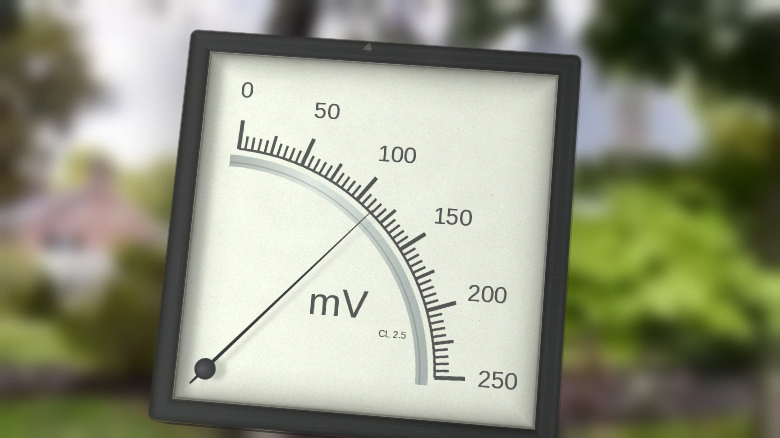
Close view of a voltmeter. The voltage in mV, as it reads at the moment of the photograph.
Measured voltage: 115 mV
